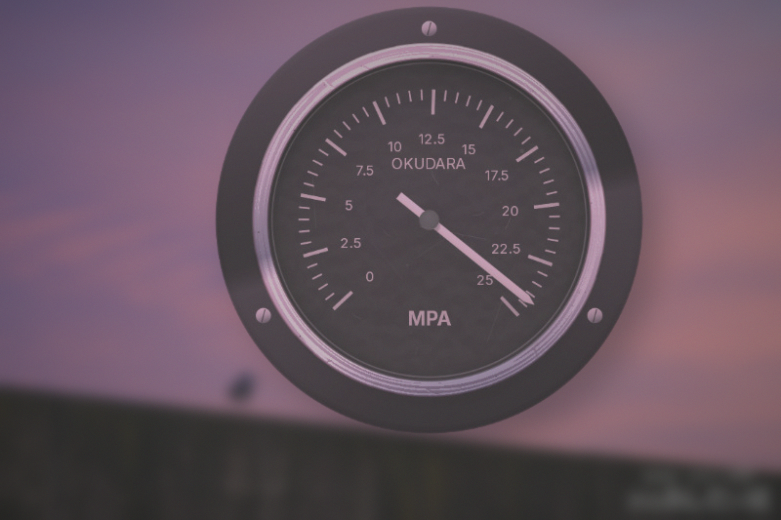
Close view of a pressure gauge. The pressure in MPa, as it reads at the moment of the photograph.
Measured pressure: 24.25 MPa
